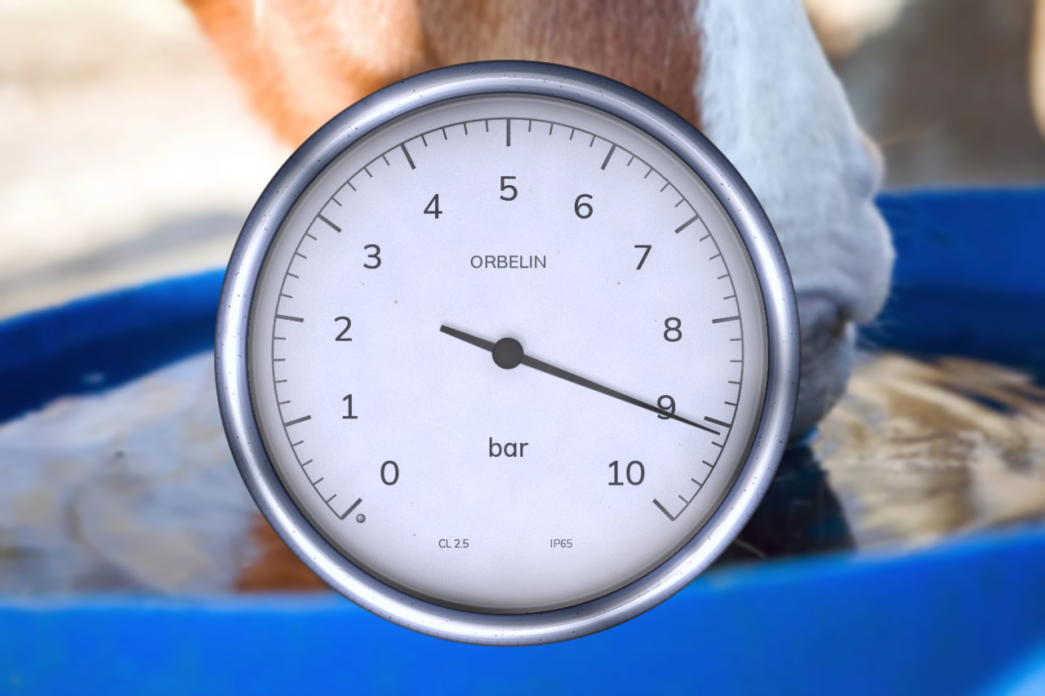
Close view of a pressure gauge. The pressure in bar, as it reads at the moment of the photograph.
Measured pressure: 9.1 bar
